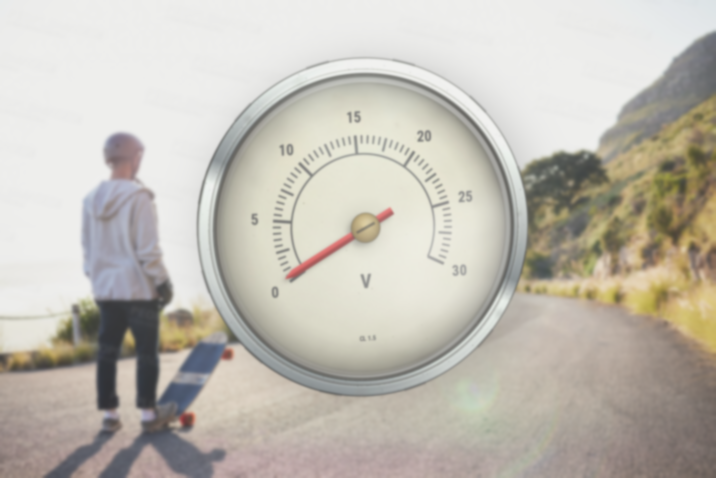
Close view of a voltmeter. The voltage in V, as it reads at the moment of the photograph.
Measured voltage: 0.5 V
